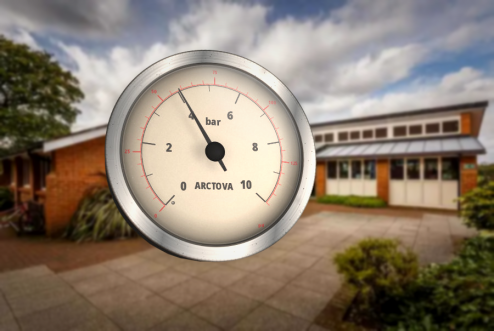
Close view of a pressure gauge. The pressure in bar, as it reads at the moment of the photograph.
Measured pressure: 4 bar
